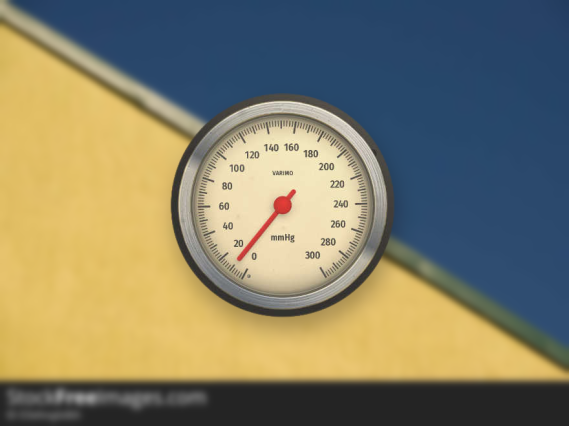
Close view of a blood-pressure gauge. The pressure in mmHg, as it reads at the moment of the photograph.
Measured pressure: 10 mmHg
